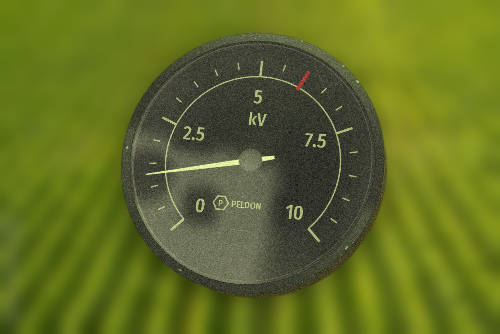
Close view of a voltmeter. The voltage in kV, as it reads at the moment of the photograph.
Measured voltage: 1.25 kV
